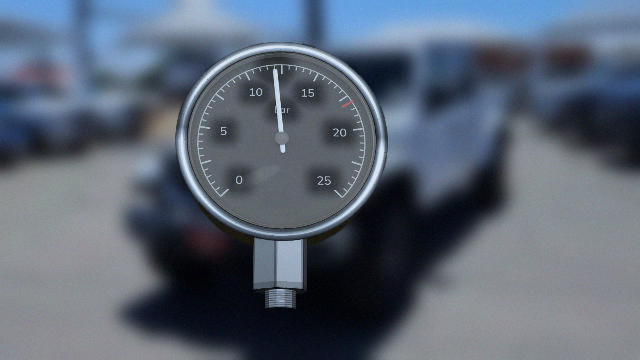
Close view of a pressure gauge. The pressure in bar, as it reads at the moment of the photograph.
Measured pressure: 12 bar
